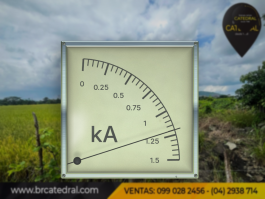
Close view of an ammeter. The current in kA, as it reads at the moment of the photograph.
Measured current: 1.2 kA
